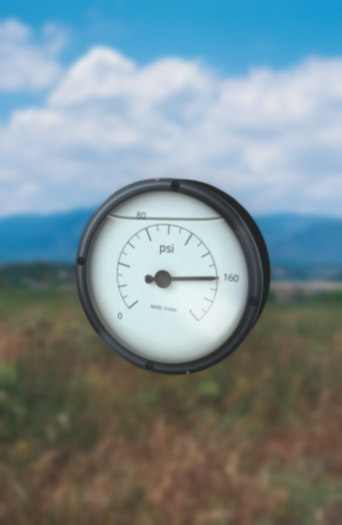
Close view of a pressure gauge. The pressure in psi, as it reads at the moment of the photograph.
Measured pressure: 160 psi
